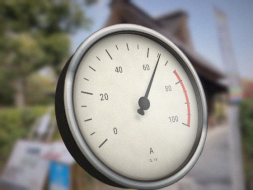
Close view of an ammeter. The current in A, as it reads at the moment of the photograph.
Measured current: 65 A
